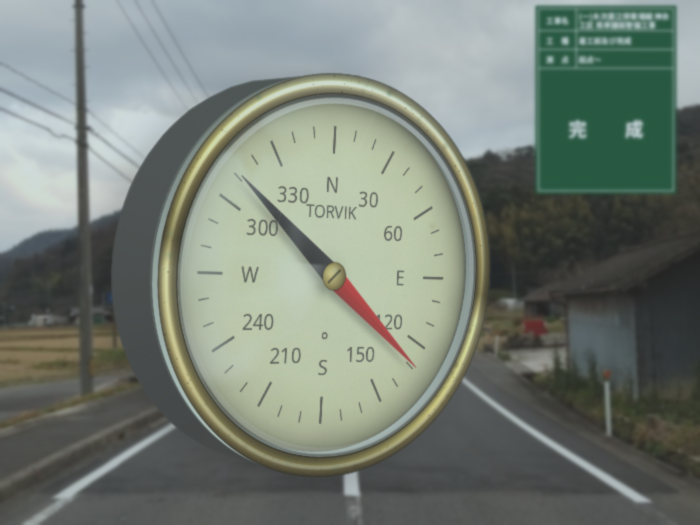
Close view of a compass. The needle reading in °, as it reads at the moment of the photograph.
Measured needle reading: 130 °
